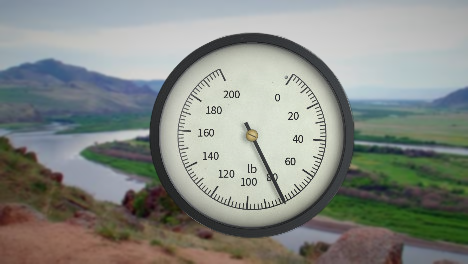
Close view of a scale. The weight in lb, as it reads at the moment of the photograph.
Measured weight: 80 lb
